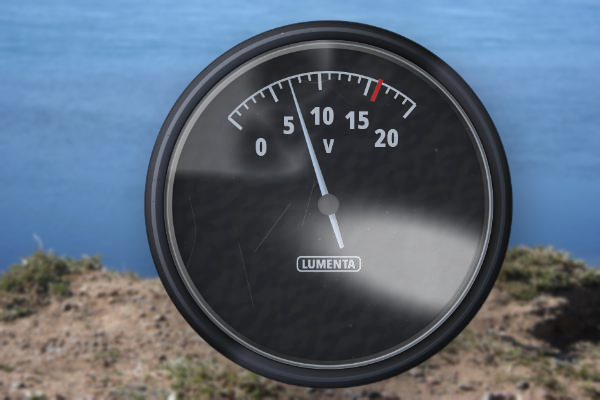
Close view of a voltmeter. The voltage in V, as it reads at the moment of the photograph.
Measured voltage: 7 V
